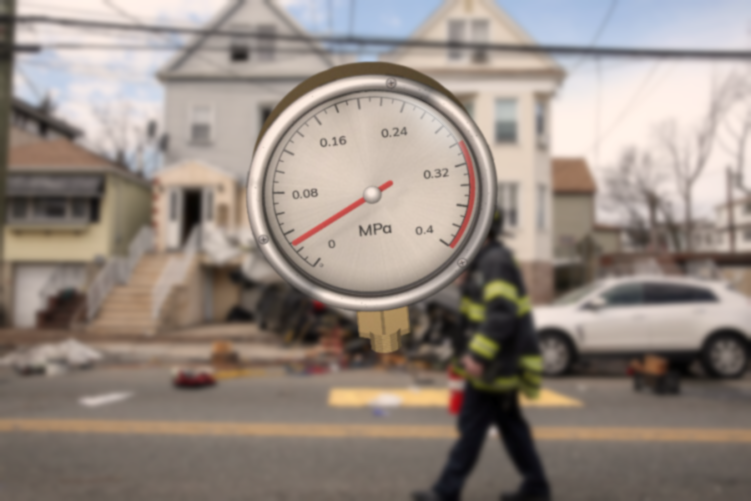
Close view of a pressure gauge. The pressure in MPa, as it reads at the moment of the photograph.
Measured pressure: 0.03 MPa
